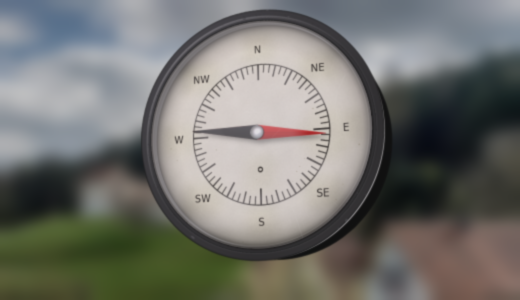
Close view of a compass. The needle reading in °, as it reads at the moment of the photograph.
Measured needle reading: 95 °
